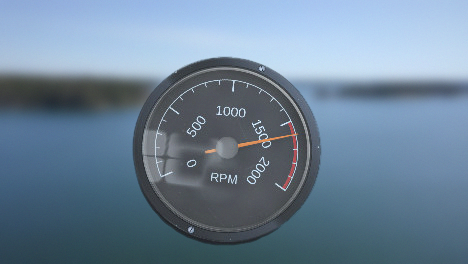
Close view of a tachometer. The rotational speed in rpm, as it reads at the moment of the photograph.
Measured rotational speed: 1600 rpm
